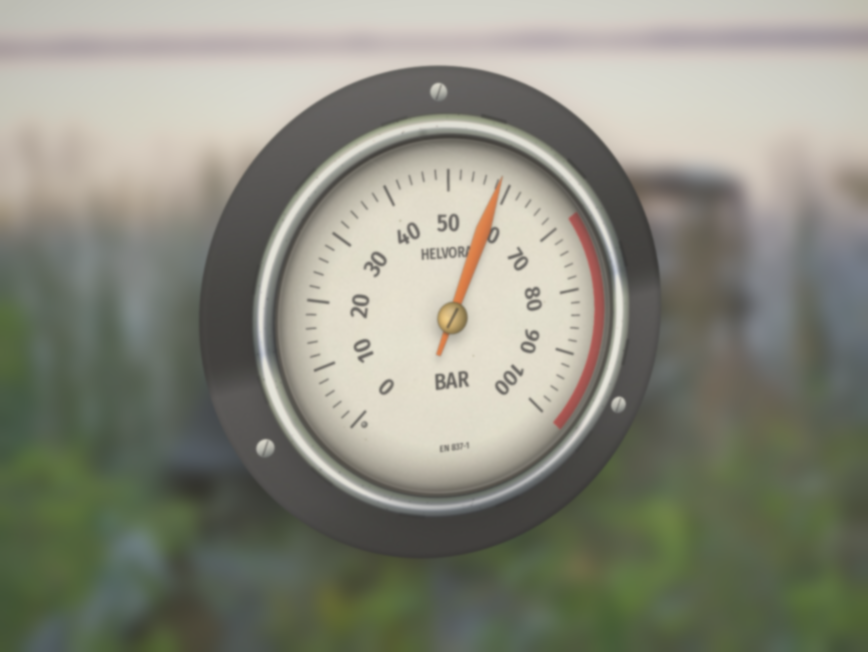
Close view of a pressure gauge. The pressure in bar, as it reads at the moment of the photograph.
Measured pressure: 58 bar
